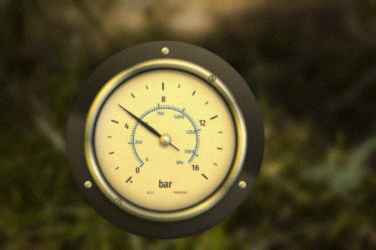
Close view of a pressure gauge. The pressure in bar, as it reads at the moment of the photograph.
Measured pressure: 5 bar
